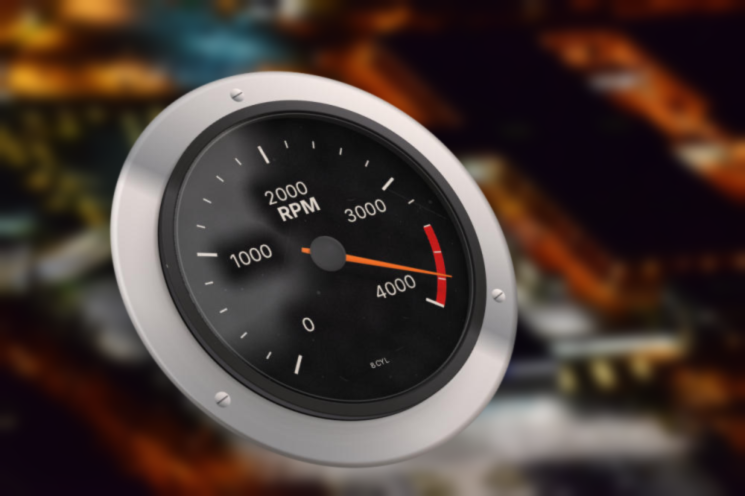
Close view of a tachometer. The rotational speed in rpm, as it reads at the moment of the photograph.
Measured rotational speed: 3800 rpm
